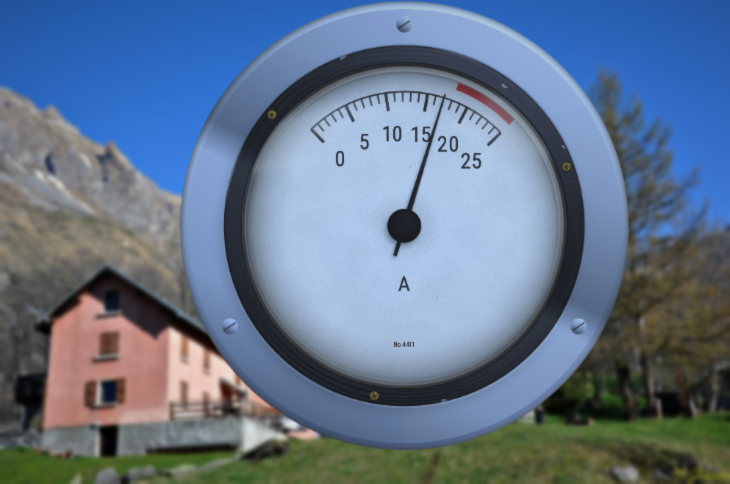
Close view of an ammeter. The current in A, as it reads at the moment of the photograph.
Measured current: 17 A
